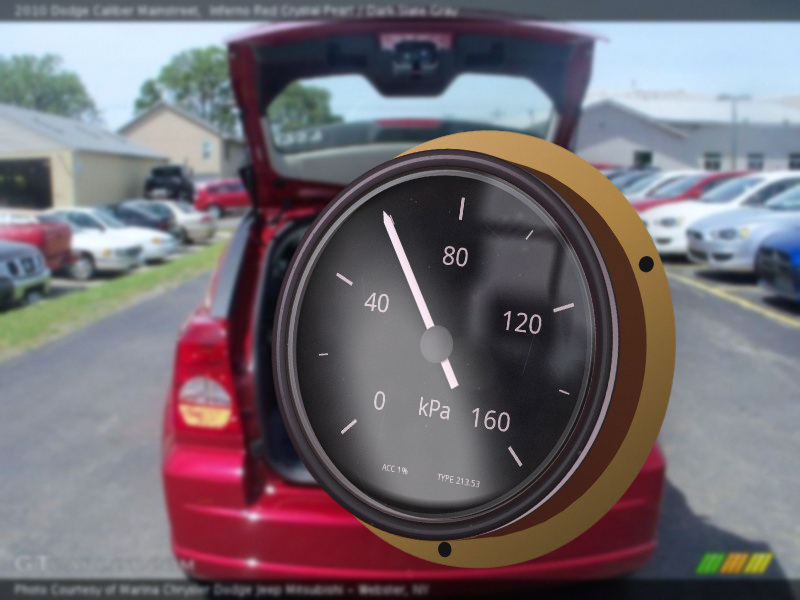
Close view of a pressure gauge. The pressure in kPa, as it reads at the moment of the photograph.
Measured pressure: 60 kPa
